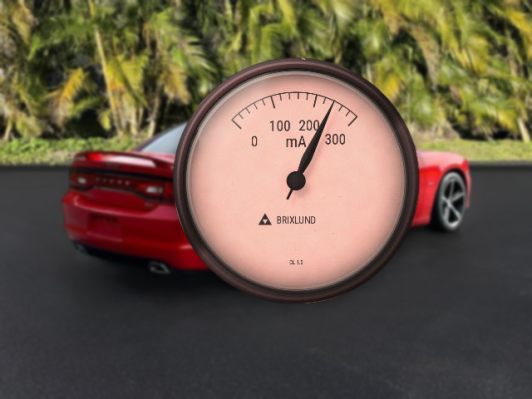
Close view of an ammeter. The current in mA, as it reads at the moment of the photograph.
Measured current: 240 mA
